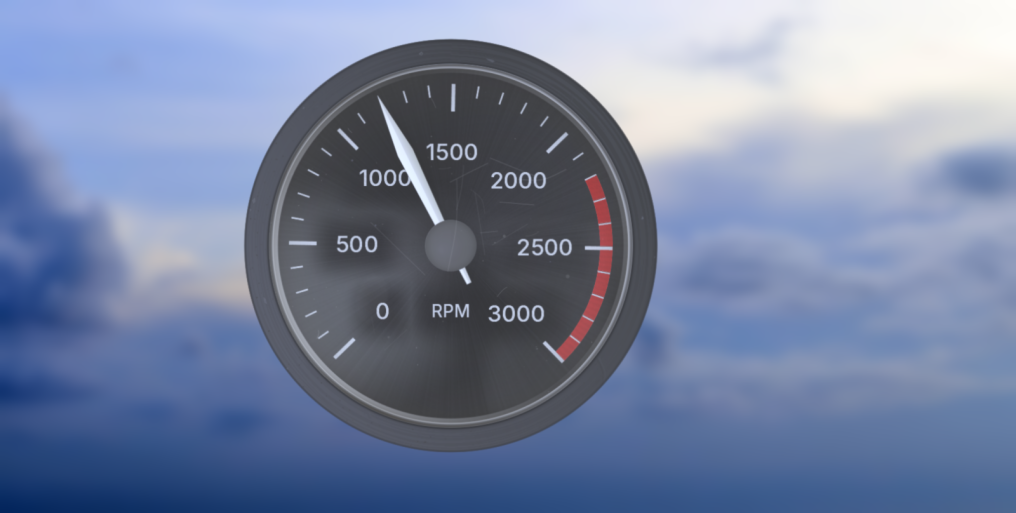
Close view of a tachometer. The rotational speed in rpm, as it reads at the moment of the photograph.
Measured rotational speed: 1200 rpm
